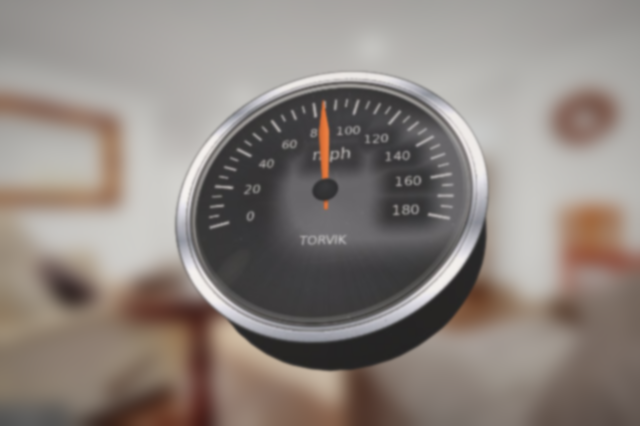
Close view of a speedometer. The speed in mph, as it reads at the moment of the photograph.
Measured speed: 85 mph
